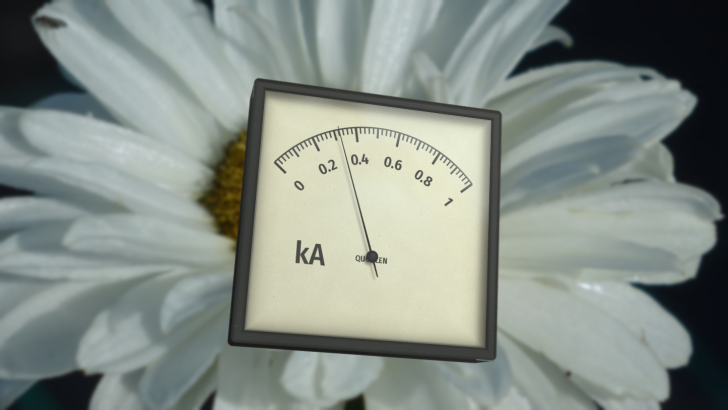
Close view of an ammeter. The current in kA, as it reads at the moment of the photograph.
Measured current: 0.32 kA
